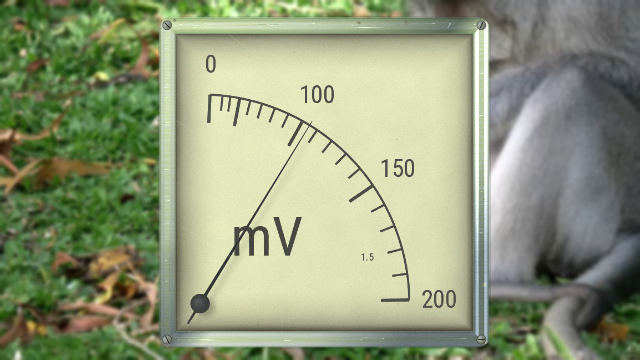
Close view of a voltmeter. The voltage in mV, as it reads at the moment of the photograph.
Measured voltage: 105 mV
